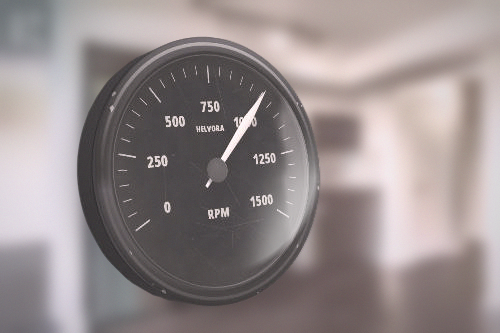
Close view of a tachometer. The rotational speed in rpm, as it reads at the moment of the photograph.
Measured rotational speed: 1000 rpm
